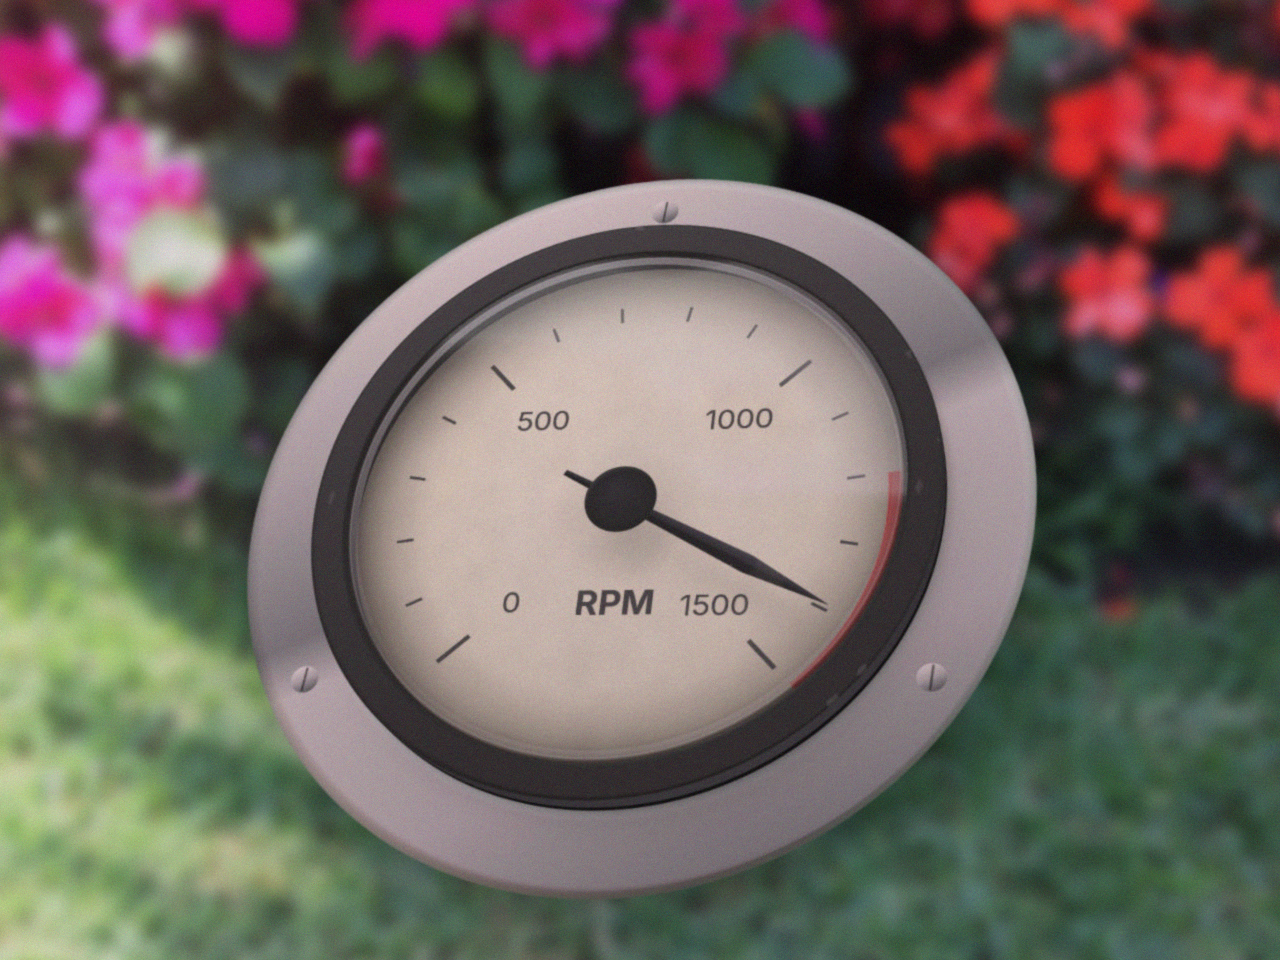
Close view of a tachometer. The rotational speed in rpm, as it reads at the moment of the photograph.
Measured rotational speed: 1400 rpm
